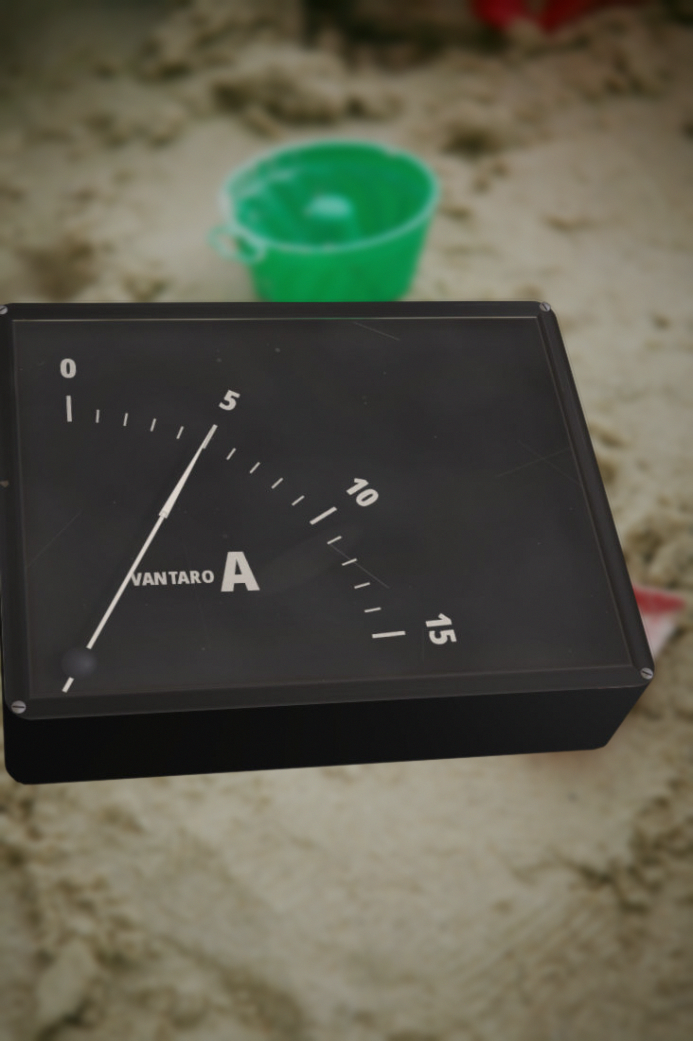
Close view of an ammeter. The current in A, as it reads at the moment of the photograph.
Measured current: 5 A
